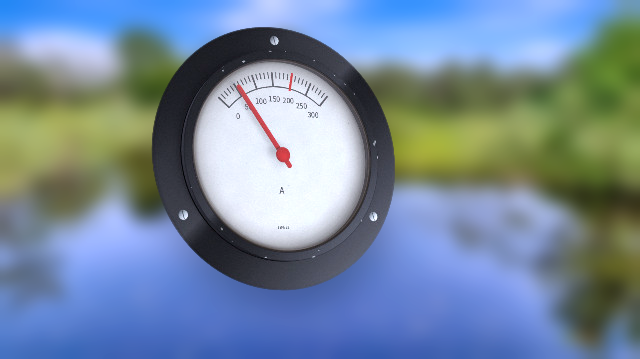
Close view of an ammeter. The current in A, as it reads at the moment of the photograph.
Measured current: 50 A
